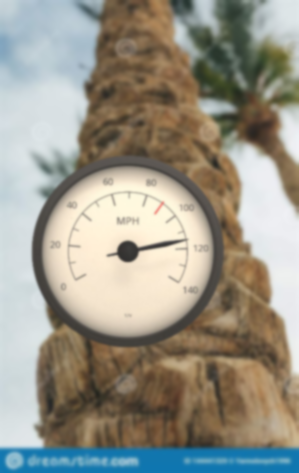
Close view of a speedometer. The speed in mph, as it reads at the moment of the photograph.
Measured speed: 115 mph
